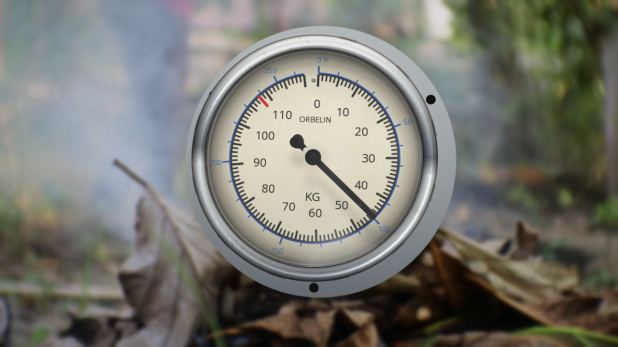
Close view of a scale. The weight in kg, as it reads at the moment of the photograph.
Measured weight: 45 kg
